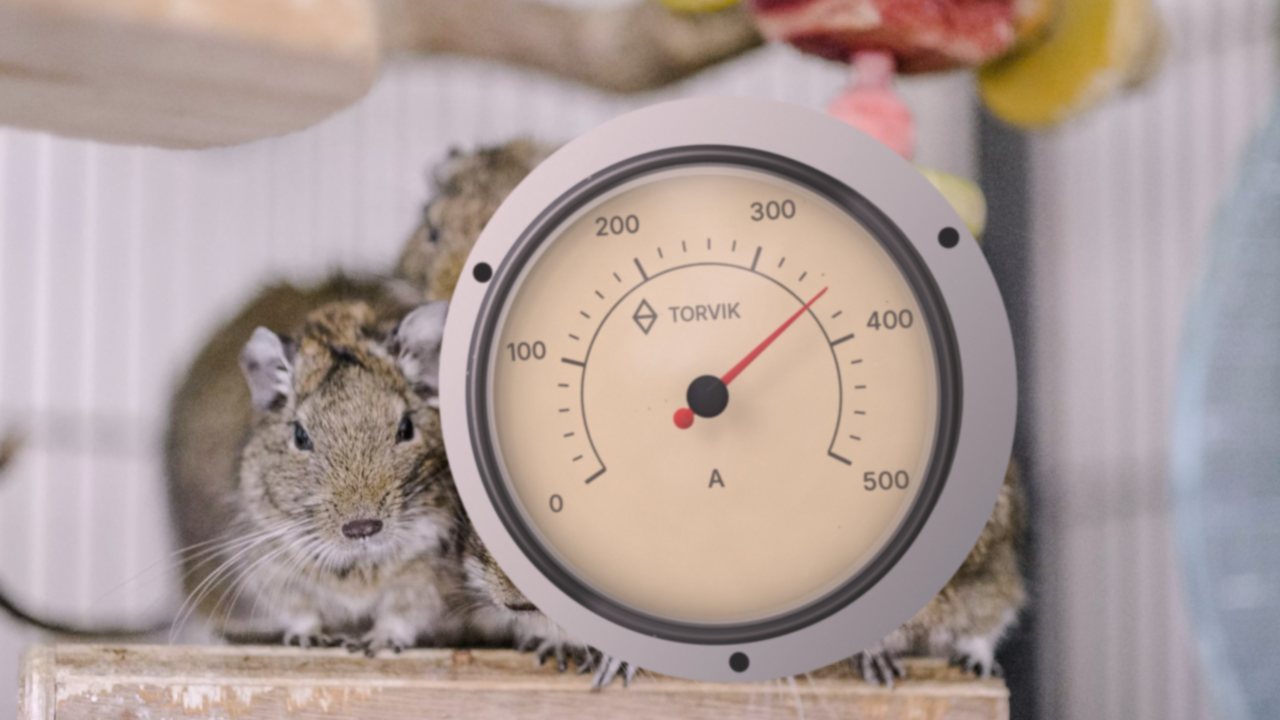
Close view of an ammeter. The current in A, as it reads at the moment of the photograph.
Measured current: 360 A
